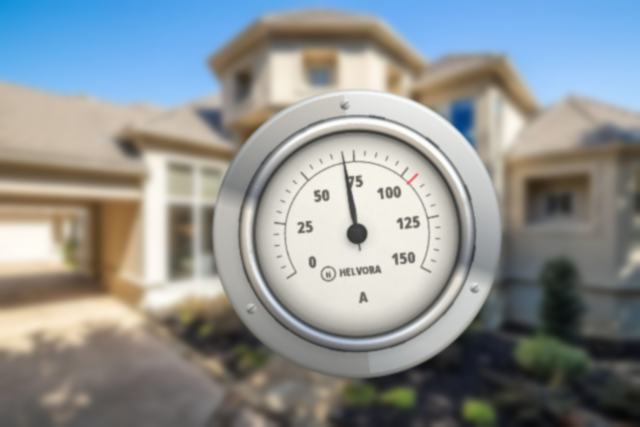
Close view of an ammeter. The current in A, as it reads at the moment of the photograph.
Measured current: 70 A
